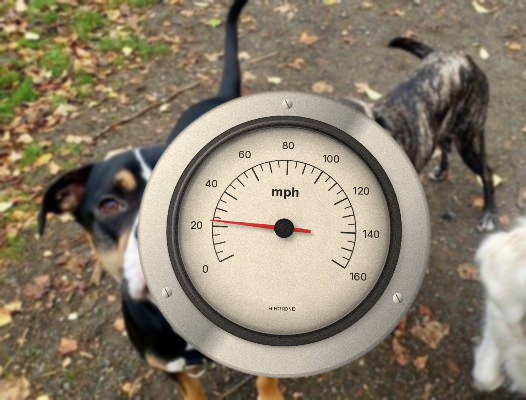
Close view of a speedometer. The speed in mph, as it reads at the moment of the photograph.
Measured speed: 22.5 mph
